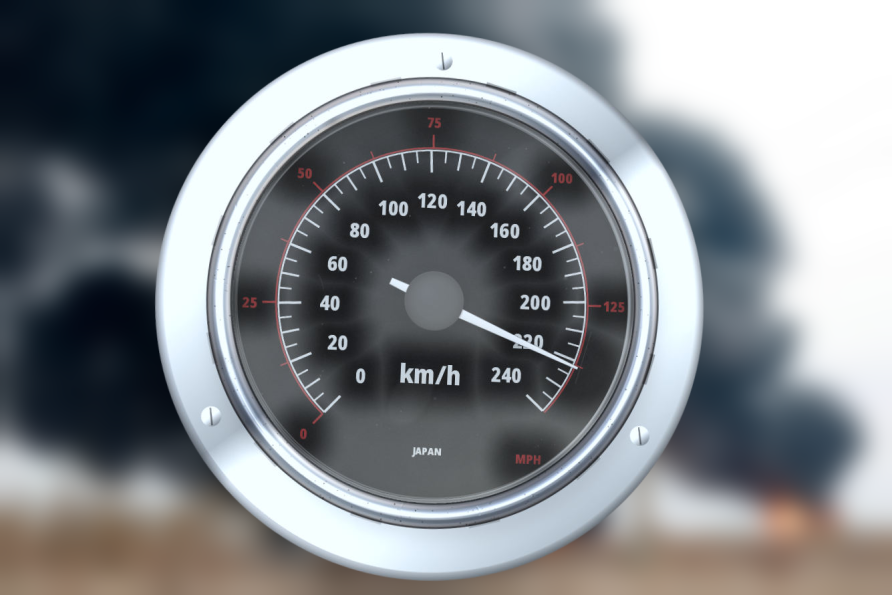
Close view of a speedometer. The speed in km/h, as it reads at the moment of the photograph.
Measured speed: 222.5 km/h
